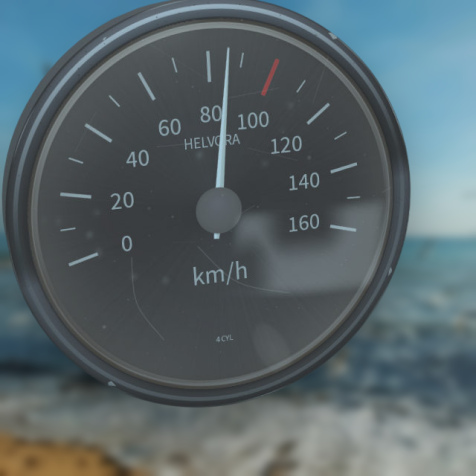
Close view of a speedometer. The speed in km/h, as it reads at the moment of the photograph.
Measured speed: 85 km/h
